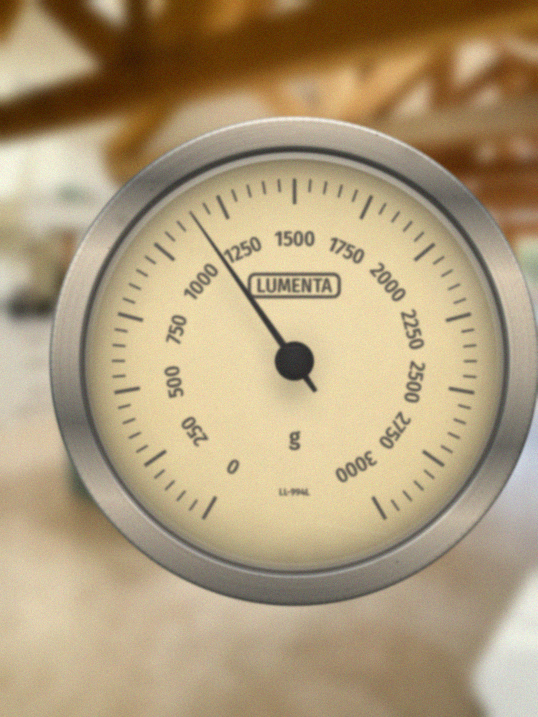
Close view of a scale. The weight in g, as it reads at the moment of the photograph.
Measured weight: 1150 g
